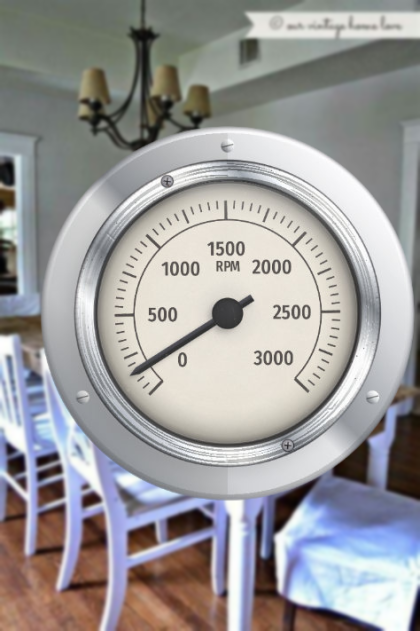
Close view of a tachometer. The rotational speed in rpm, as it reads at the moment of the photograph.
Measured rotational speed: 150 rpm
